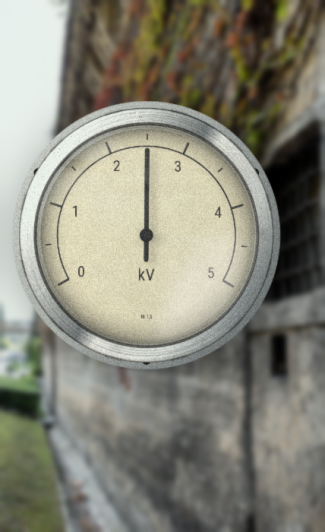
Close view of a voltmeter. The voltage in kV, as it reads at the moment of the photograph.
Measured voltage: 2.5 kV
